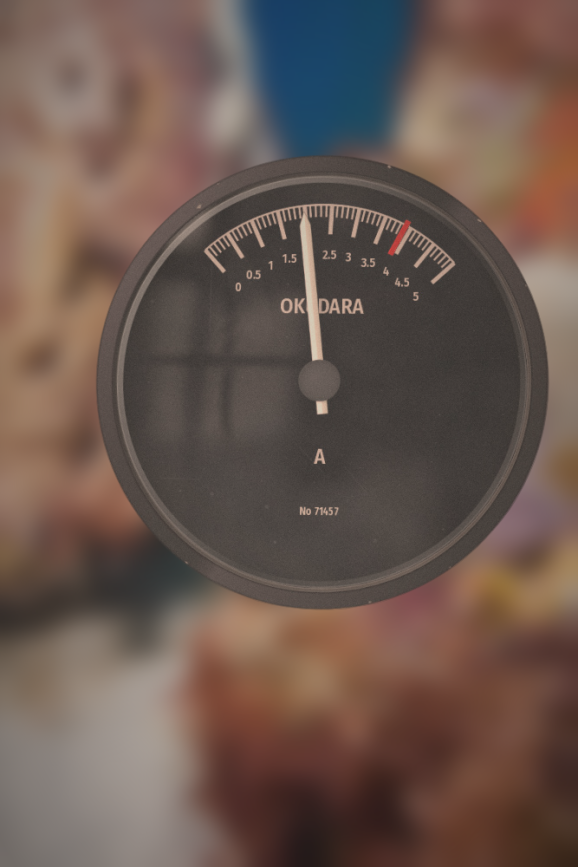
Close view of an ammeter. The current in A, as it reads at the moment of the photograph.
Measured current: 2 A
